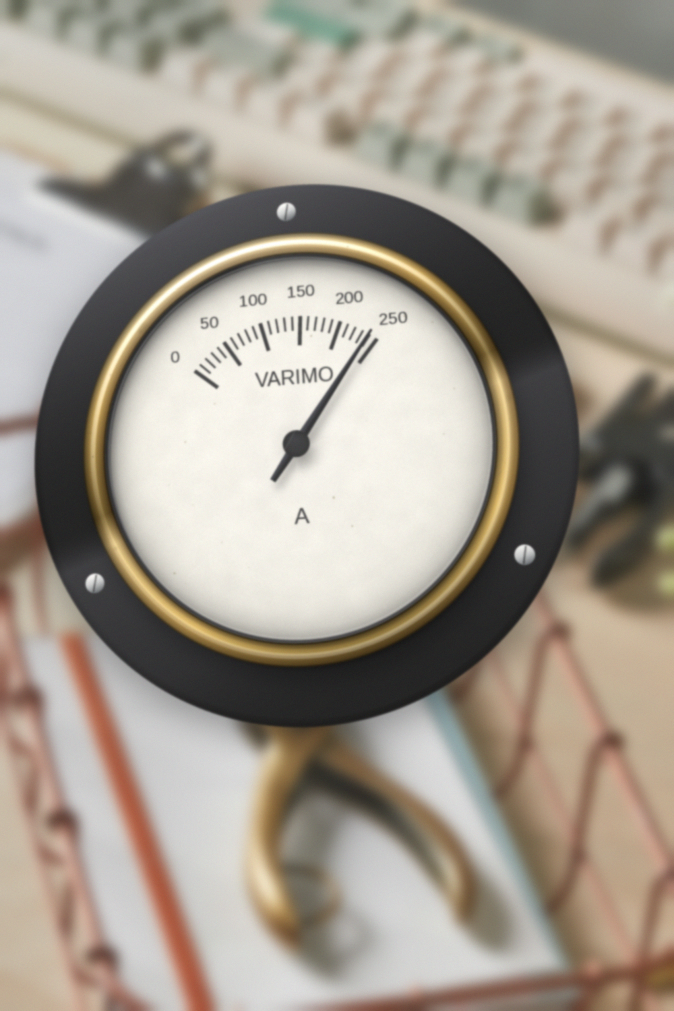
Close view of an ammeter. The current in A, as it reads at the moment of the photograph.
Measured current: 240 A
